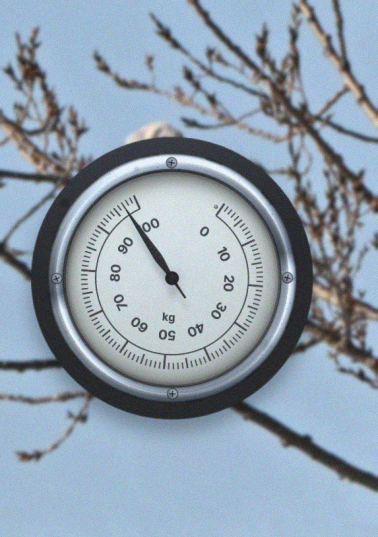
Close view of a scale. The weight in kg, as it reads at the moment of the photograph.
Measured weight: 97 kg
